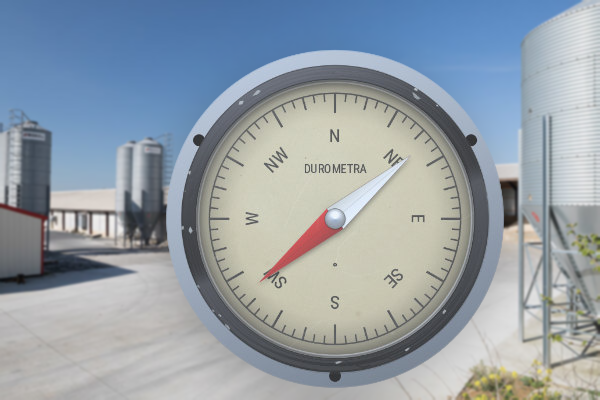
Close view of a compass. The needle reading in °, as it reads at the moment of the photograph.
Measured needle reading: 230 °
